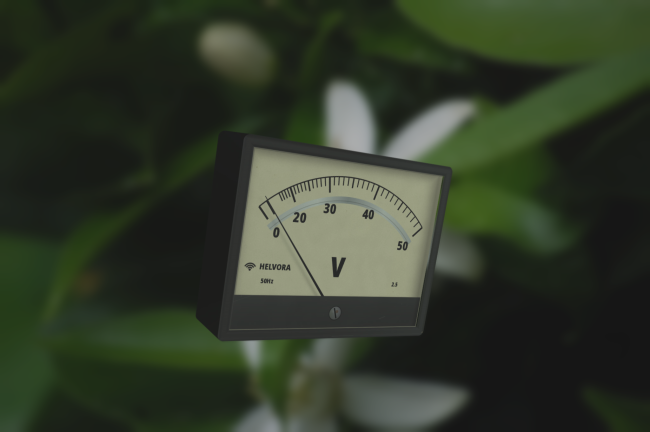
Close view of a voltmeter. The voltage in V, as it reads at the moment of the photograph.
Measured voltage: 10 V
